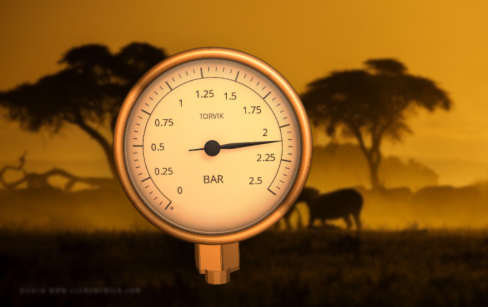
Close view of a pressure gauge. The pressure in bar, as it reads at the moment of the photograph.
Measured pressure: 2.1 bar
